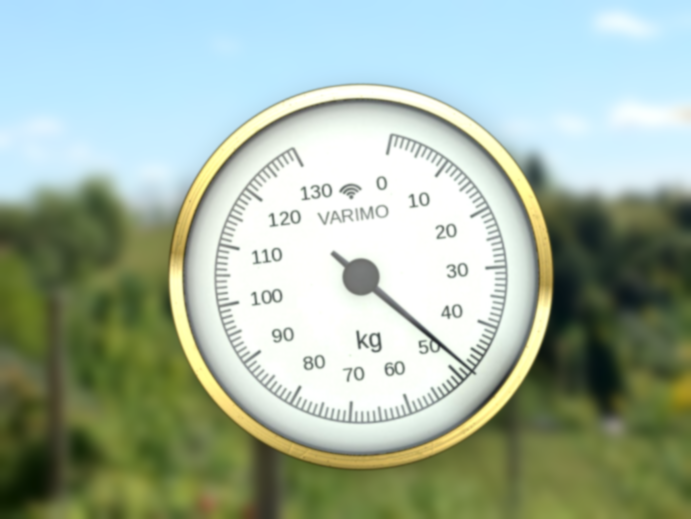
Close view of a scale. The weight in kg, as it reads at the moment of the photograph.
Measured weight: 48 kg
